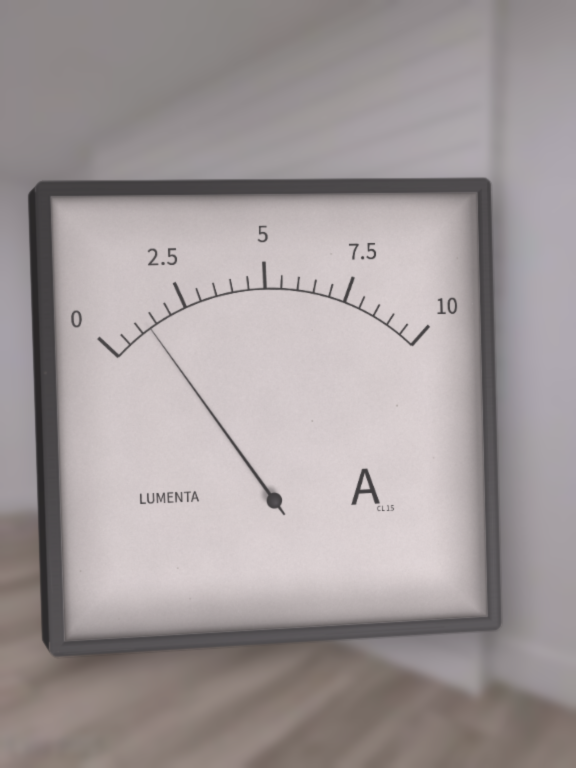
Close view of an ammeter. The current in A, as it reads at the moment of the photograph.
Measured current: 1.25 A
